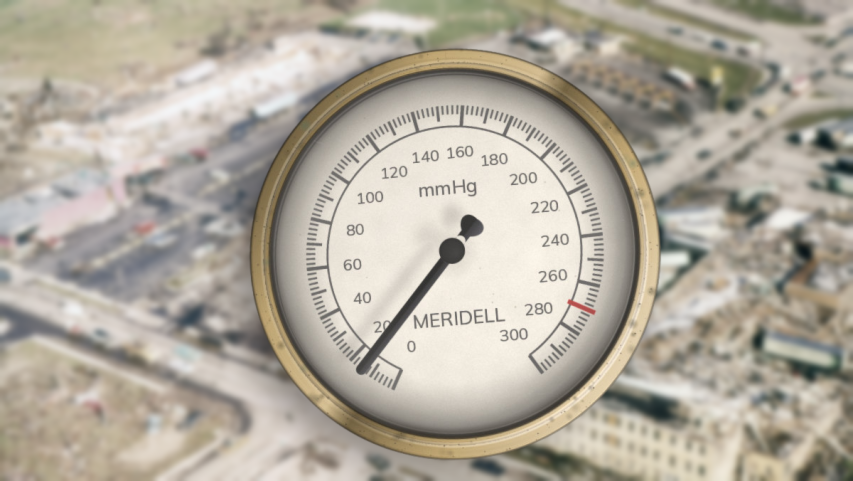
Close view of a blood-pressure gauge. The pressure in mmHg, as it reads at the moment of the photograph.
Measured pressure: 14 mmHg
